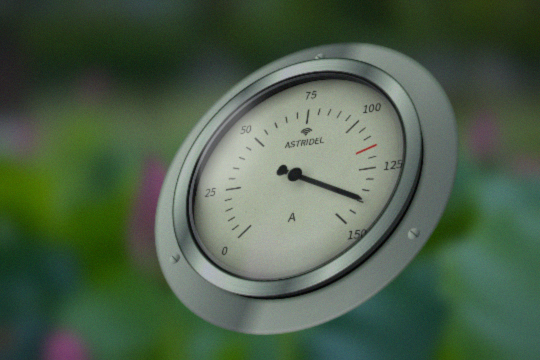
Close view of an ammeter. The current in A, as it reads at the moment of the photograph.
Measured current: 140 A
